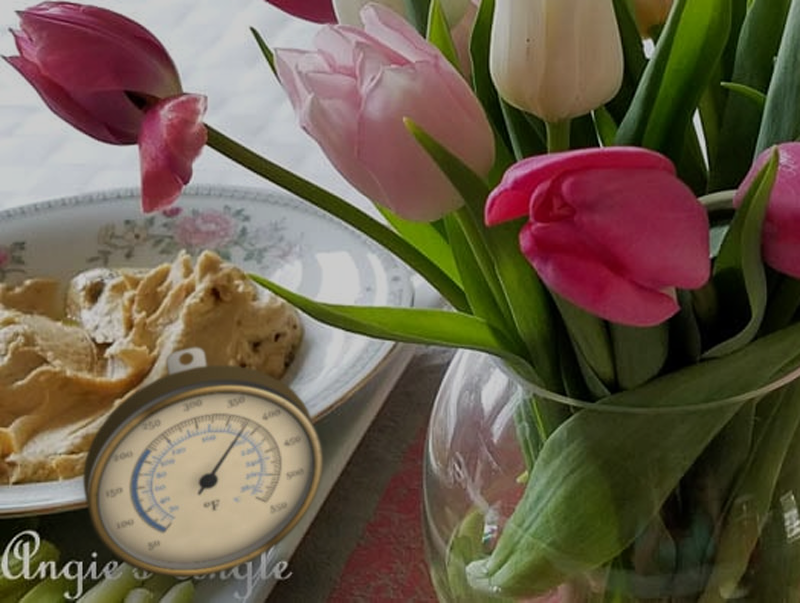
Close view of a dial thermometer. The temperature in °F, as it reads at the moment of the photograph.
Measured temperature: 375 °F
